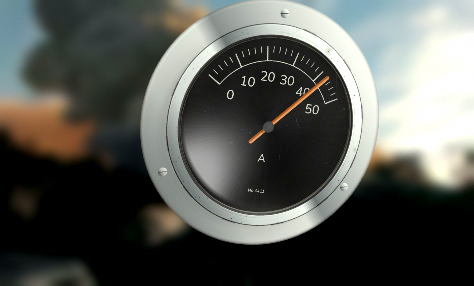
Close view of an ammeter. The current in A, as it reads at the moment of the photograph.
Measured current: 42 A
